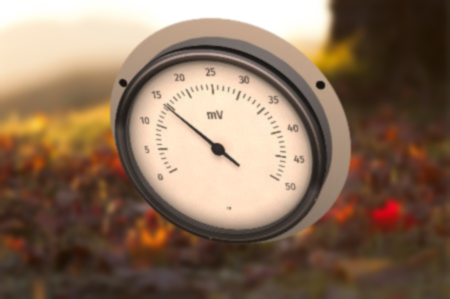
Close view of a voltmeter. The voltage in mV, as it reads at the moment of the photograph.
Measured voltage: 15 mV
